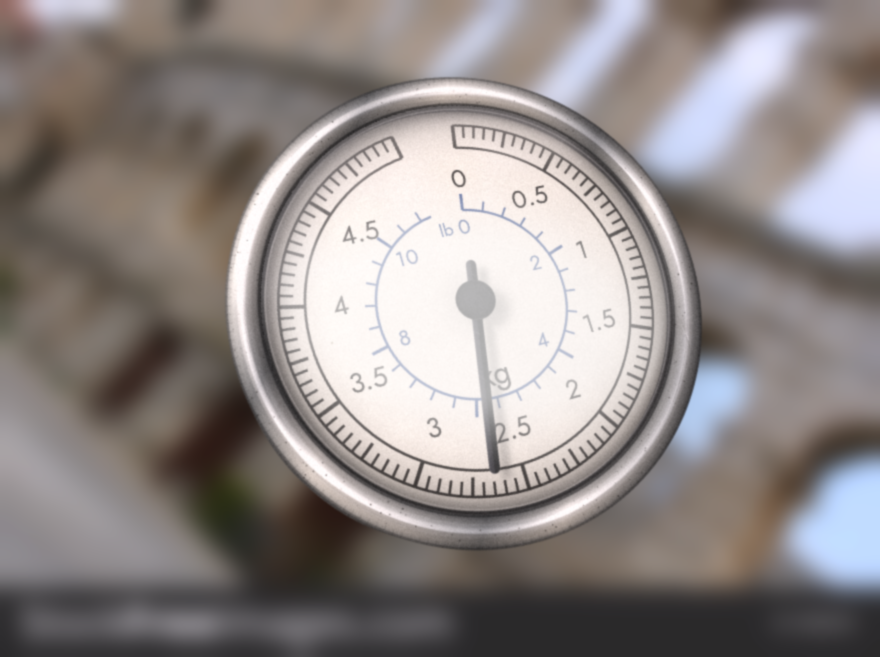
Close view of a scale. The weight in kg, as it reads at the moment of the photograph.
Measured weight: 2.65 kg
